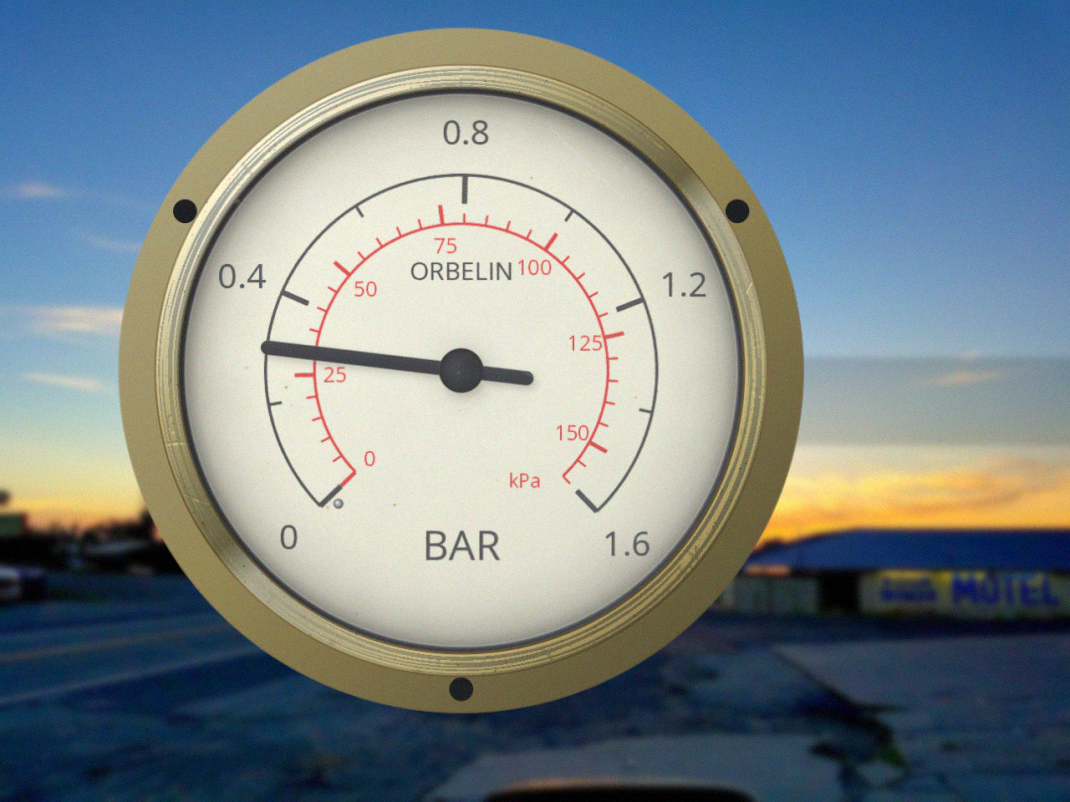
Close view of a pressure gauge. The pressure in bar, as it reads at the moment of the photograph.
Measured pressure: 0.3 bar
